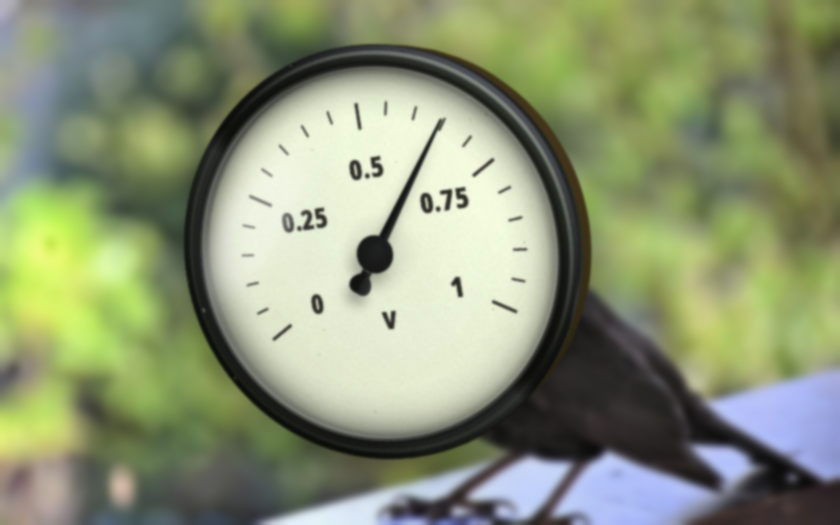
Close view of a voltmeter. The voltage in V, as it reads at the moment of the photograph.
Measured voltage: 0.65 V
